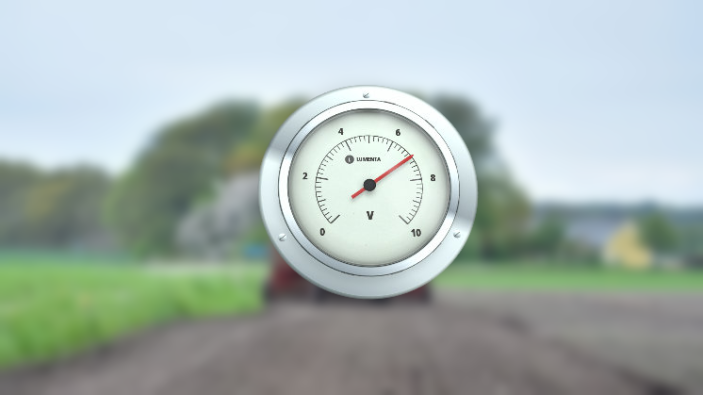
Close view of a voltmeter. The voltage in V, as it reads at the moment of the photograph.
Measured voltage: 7 V
